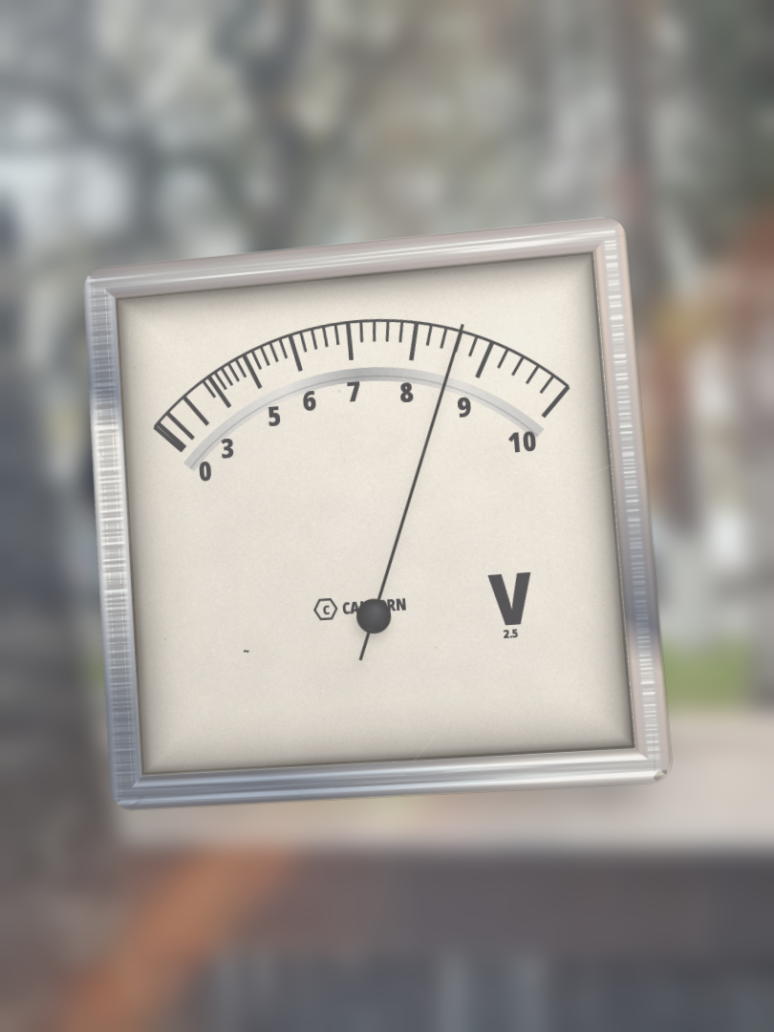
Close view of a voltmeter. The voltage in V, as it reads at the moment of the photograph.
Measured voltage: 8.6 V
